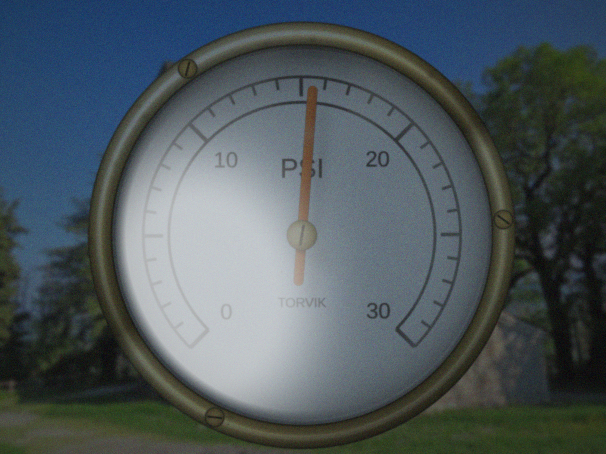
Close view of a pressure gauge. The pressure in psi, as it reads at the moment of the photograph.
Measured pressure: 15.5 psi
